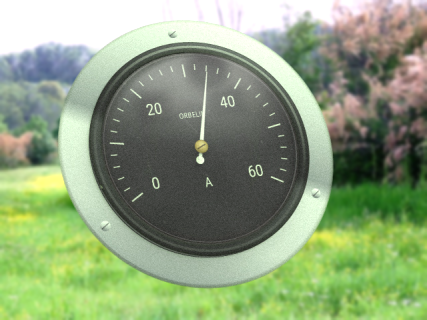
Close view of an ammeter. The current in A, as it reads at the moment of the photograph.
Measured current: 34 A
